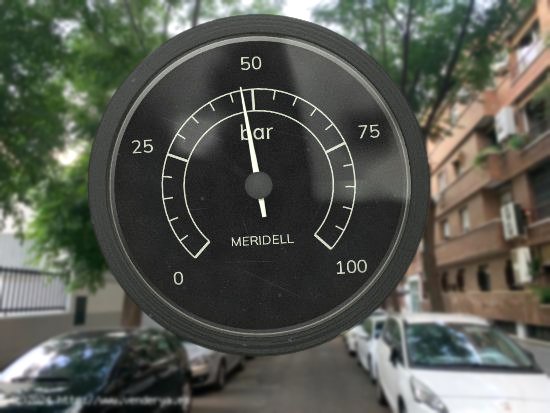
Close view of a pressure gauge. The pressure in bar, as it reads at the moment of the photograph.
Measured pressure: 47.5 bar
